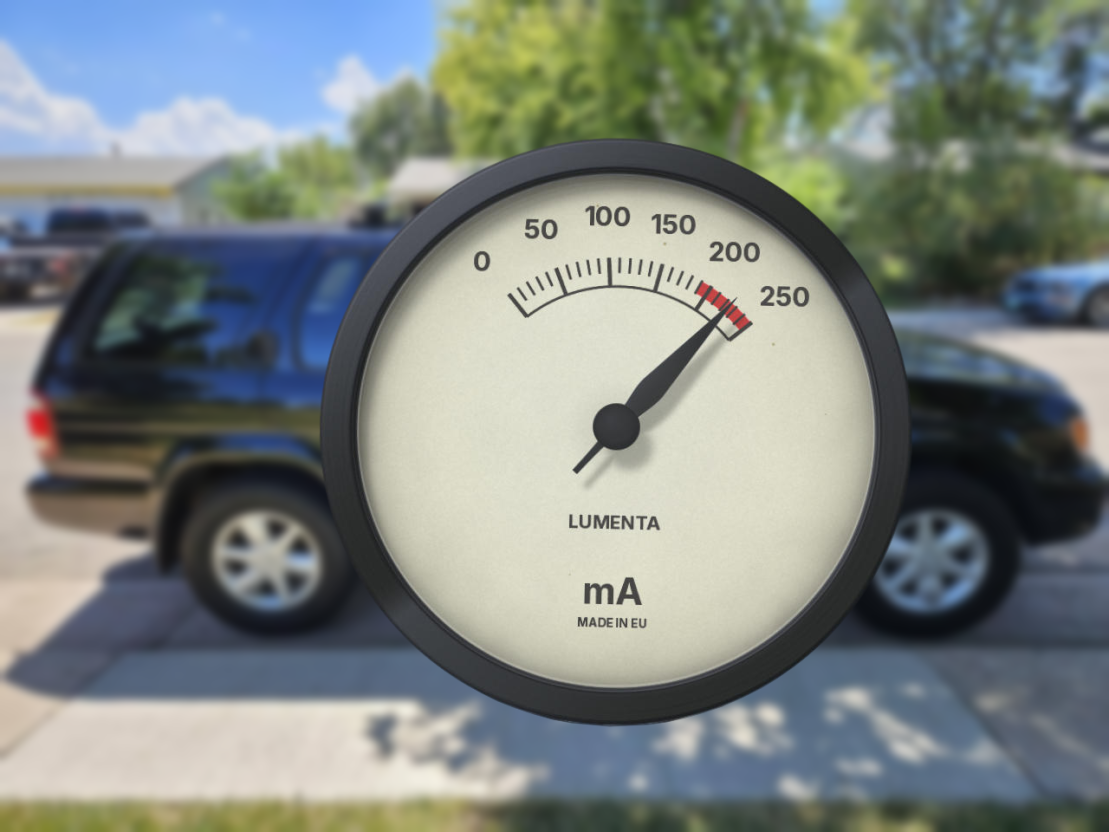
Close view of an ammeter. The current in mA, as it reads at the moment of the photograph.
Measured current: 225 mA
